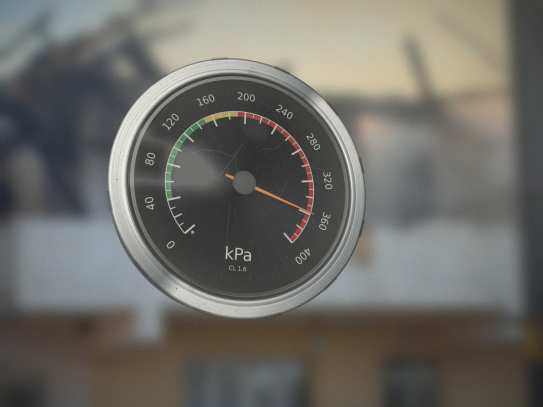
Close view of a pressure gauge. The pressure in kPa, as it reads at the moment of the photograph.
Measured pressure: 360 kPa
